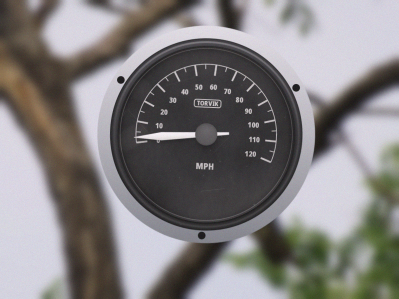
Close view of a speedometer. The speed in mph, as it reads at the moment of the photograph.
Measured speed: 2.5 mph
